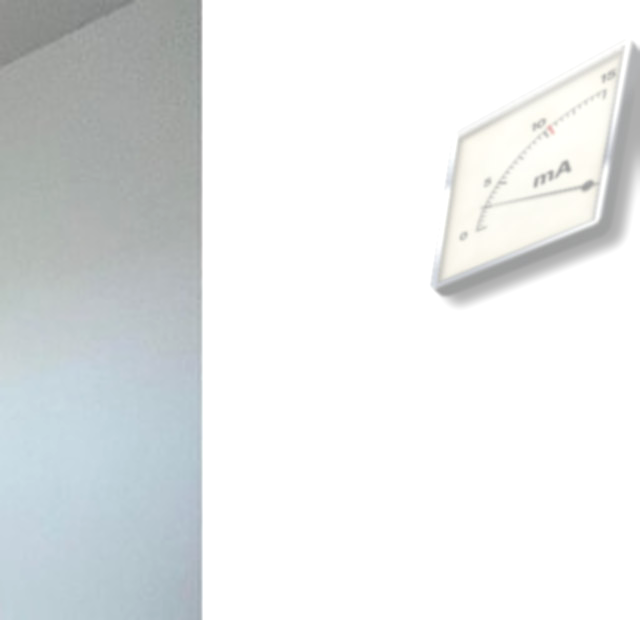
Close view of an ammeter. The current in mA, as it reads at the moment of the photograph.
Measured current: 2.5 mA
